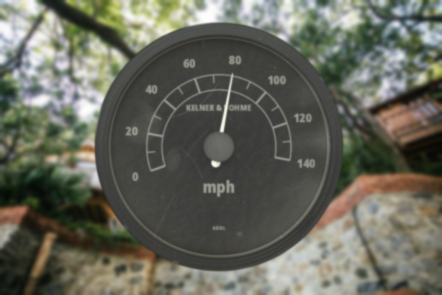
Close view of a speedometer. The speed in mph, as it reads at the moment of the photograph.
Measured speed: 80 mph
